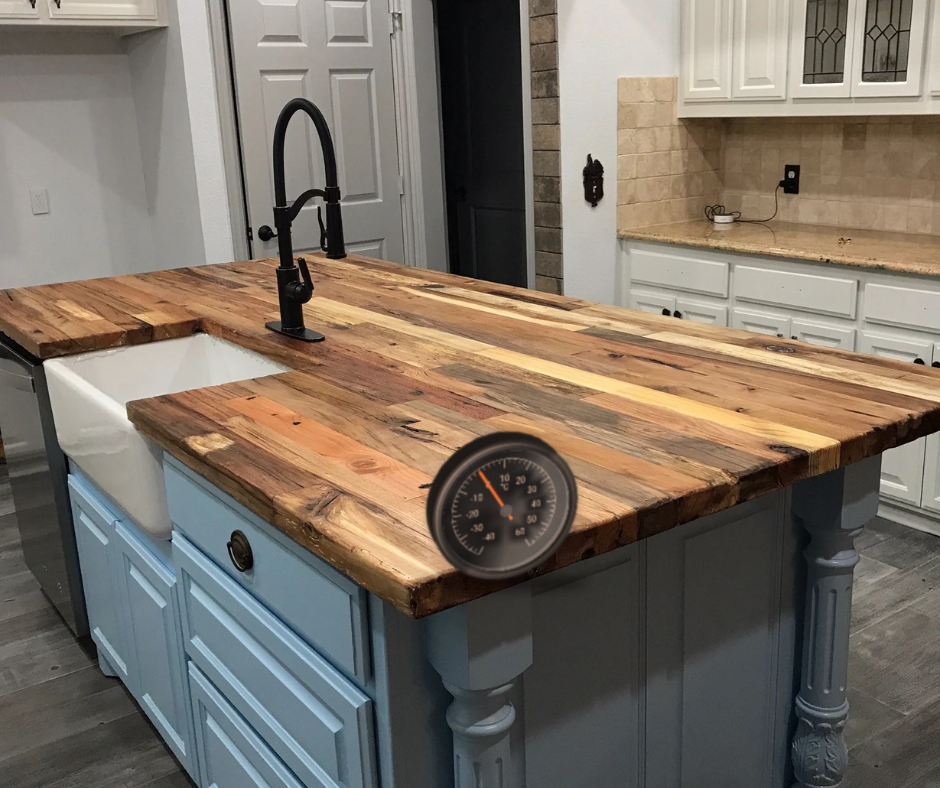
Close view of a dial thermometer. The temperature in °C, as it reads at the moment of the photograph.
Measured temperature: 0 °C
